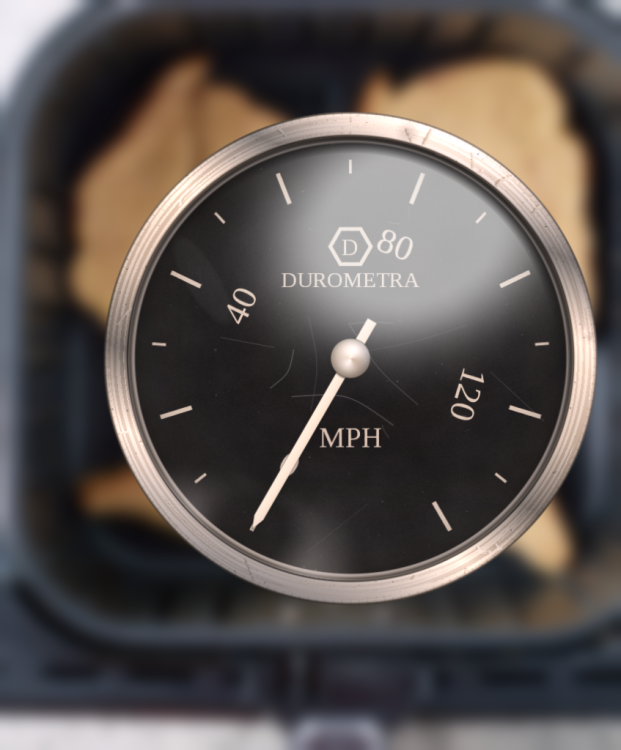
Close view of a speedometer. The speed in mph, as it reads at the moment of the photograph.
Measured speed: 0 mph
